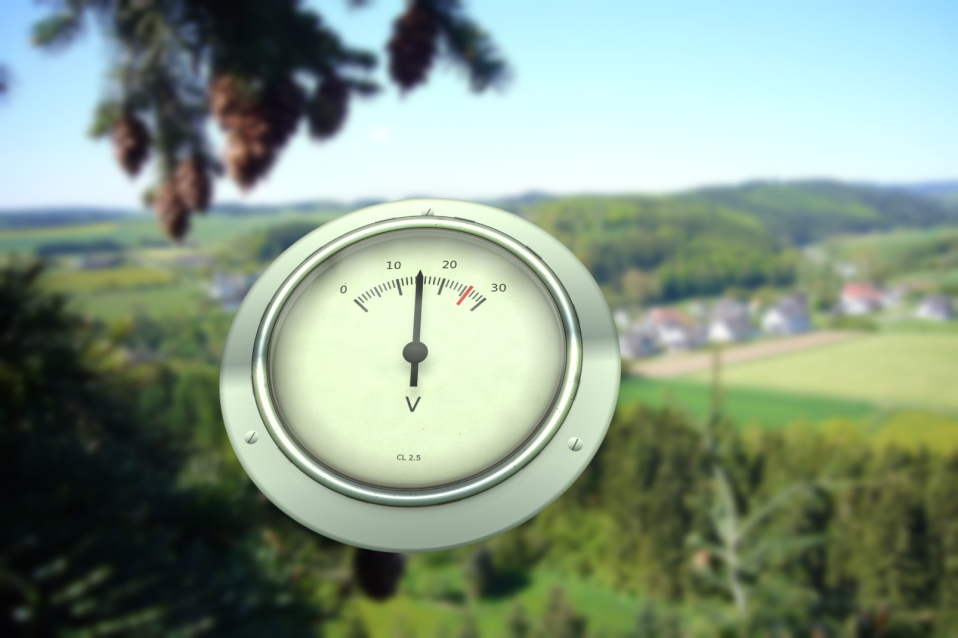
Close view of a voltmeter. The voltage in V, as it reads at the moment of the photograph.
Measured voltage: 15 V
